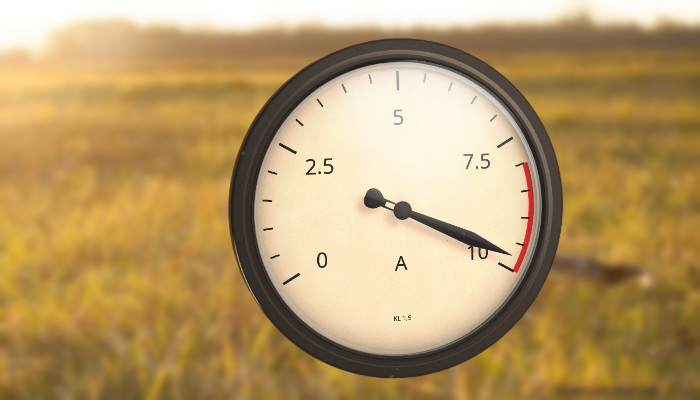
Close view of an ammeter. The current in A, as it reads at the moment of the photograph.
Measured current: 9.75 A
